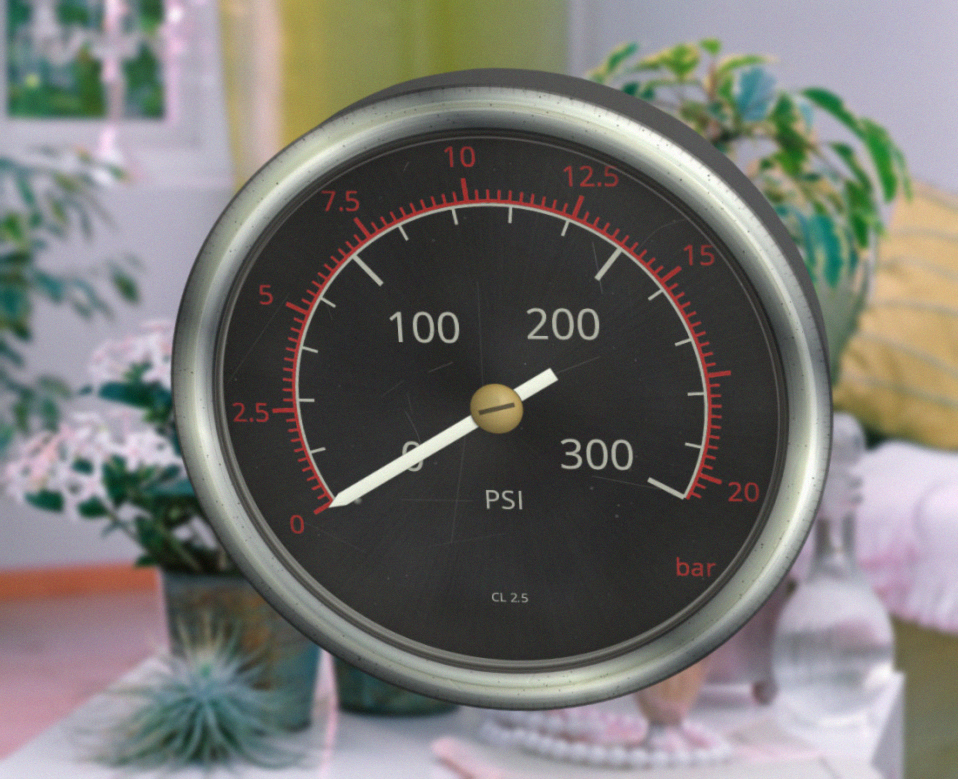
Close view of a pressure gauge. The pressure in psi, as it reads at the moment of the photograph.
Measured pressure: 0 psi
